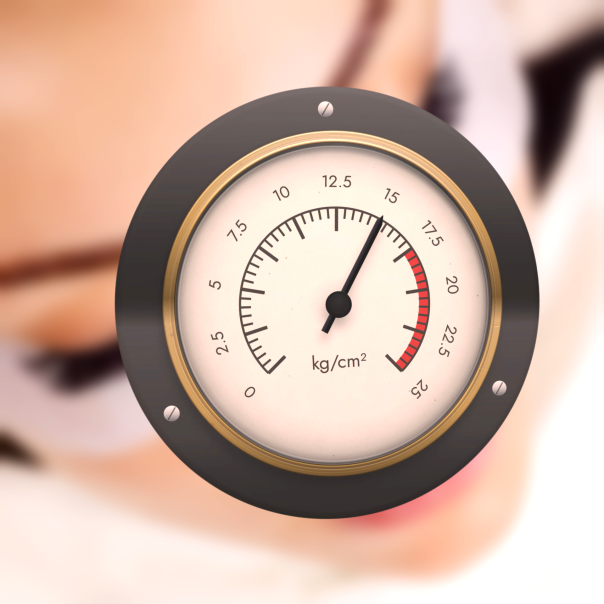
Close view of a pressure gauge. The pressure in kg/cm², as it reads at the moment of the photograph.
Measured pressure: 15 kg/cm²
